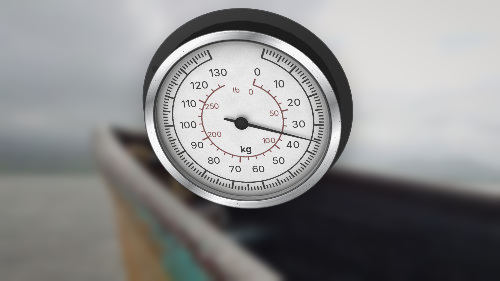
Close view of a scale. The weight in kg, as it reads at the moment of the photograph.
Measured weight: 35 kg
